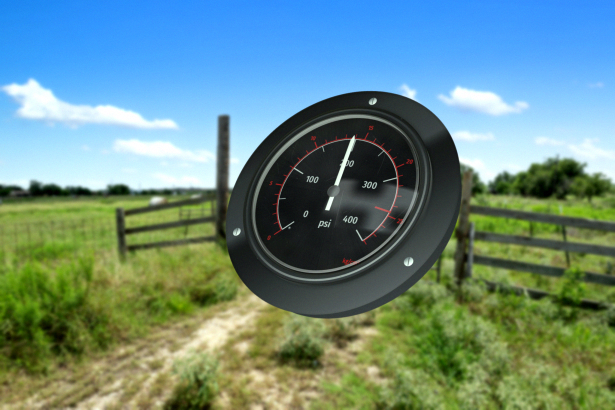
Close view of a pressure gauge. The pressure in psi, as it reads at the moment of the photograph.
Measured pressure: 200 psi
